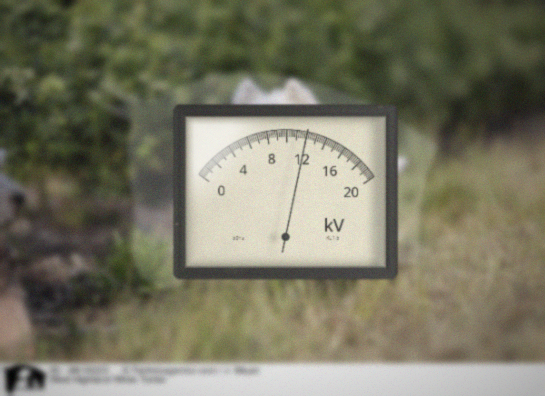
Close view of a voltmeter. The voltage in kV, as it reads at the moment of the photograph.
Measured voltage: 12 kV
